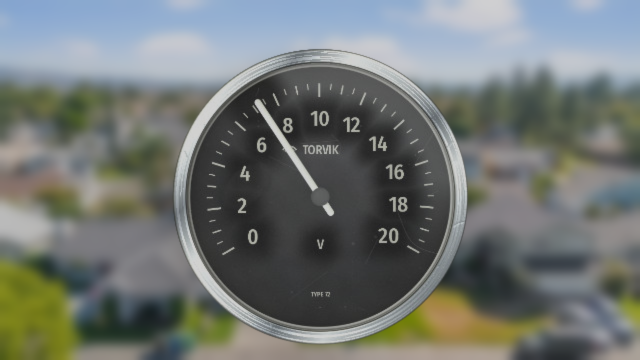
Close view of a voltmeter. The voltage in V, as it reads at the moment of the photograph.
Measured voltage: 7.25 V
